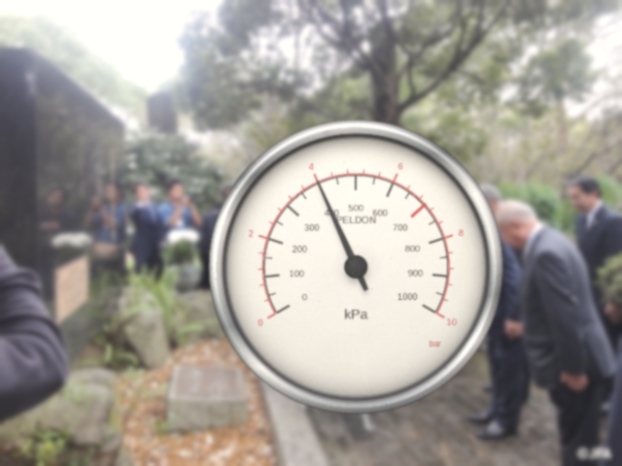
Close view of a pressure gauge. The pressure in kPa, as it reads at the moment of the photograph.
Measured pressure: 400 kPa
